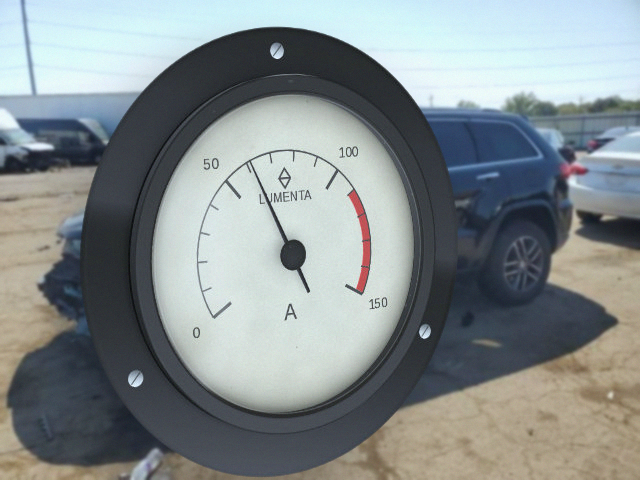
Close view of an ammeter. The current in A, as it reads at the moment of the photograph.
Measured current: 60 A
